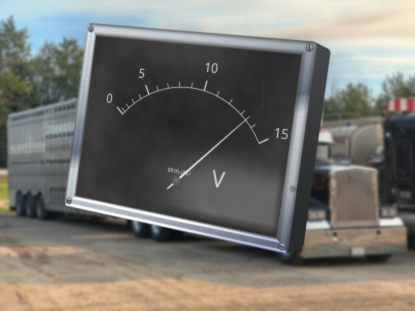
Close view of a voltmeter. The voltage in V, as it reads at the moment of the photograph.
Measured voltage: 13.5 V
